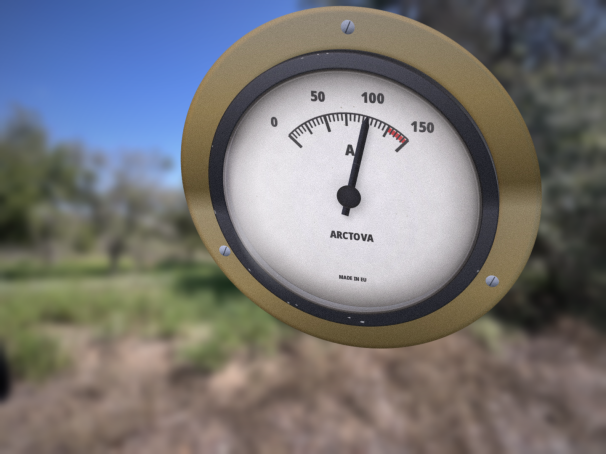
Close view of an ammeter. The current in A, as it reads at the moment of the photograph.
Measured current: 100 A
